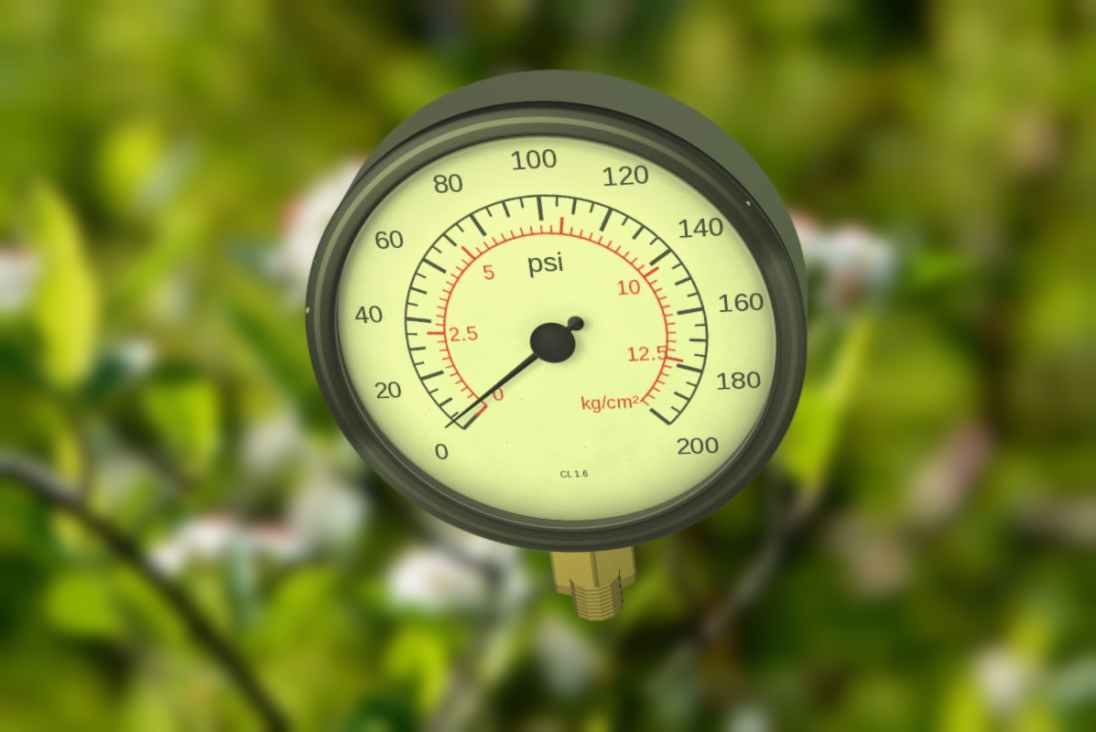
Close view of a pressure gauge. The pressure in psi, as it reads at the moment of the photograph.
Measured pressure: 5 psi
